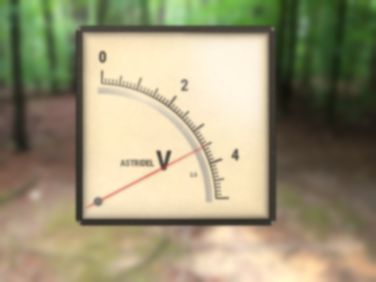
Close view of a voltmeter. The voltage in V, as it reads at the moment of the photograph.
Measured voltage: 3.5 V
